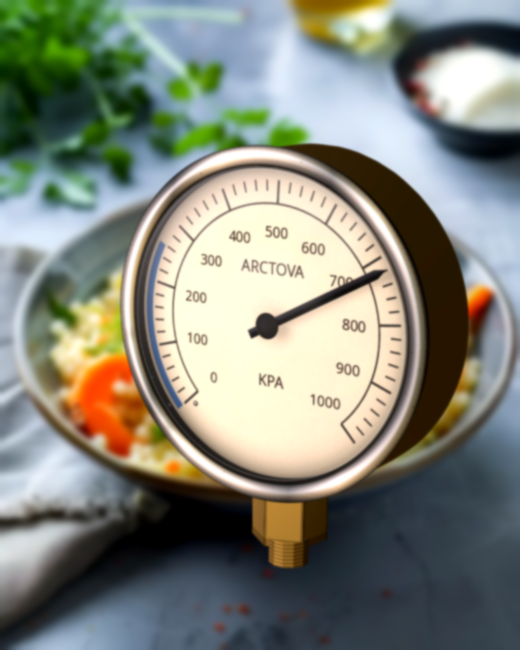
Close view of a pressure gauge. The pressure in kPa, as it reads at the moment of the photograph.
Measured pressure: 720 kPa
